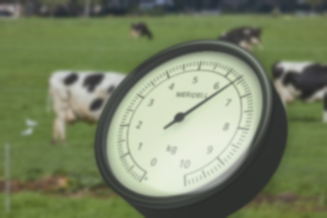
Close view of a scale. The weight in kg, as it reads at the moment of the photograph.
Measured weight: 6.5 kg
